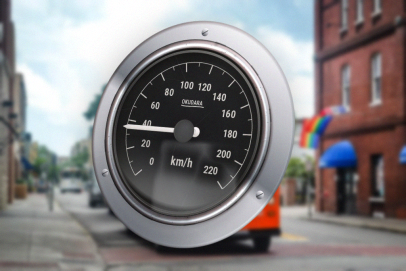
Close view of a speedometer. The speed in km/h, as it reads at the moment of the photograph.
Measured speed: 35 km/h
